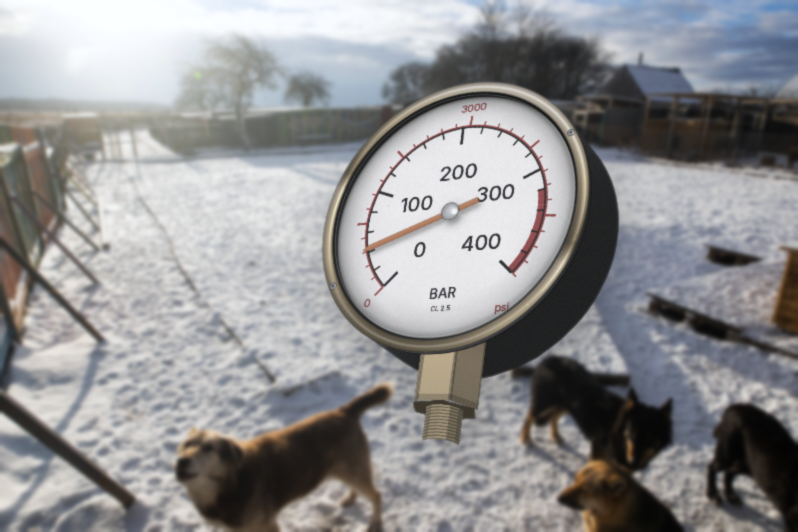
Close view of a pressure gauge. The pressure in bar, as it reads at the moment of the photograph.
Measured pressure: 40 bar
